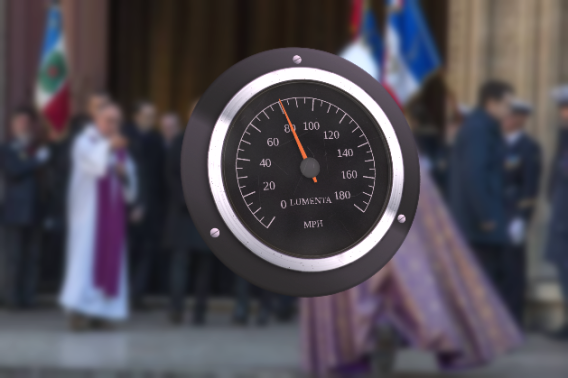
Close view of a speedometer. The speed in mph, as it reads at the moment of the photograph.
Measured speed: 80 mph
